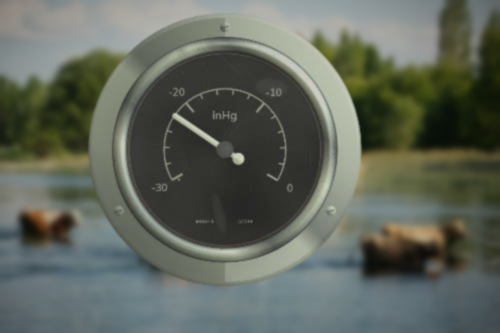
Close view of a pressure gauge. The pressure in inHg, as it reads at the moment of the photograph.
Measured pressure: -22 inHg
